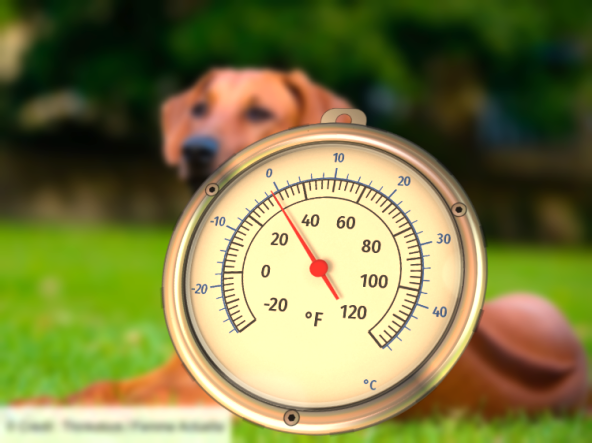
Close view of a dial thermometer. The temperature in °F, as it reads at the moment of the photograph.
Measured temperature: 30 °F
